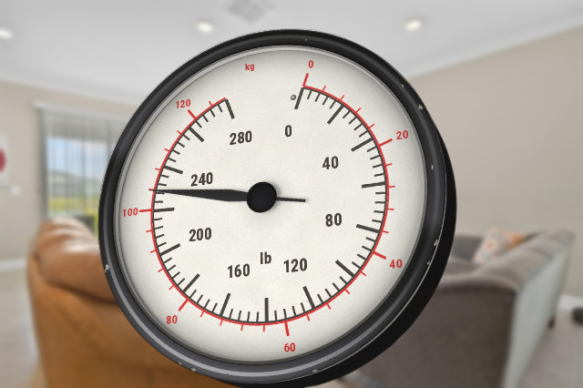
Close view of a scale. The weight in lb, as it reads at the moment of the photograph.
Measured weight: 228 lb
